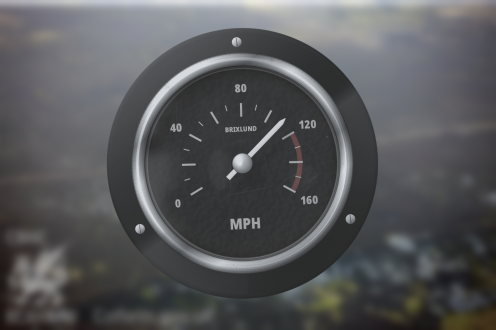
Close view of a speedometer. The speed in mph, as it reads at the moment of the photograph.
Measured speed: 110 mph
